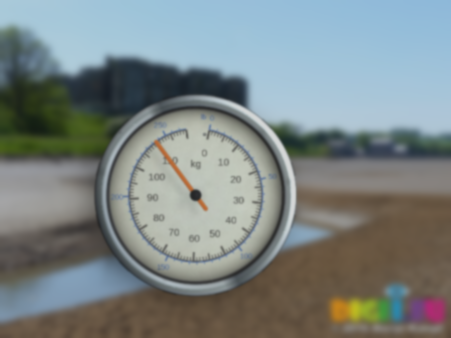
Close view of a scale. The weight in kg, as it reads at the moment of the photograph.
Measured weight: 110 kg
